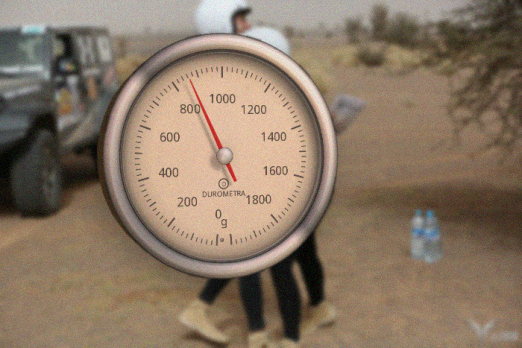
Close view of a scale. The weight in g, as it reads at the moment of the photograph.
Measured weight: 860 g
